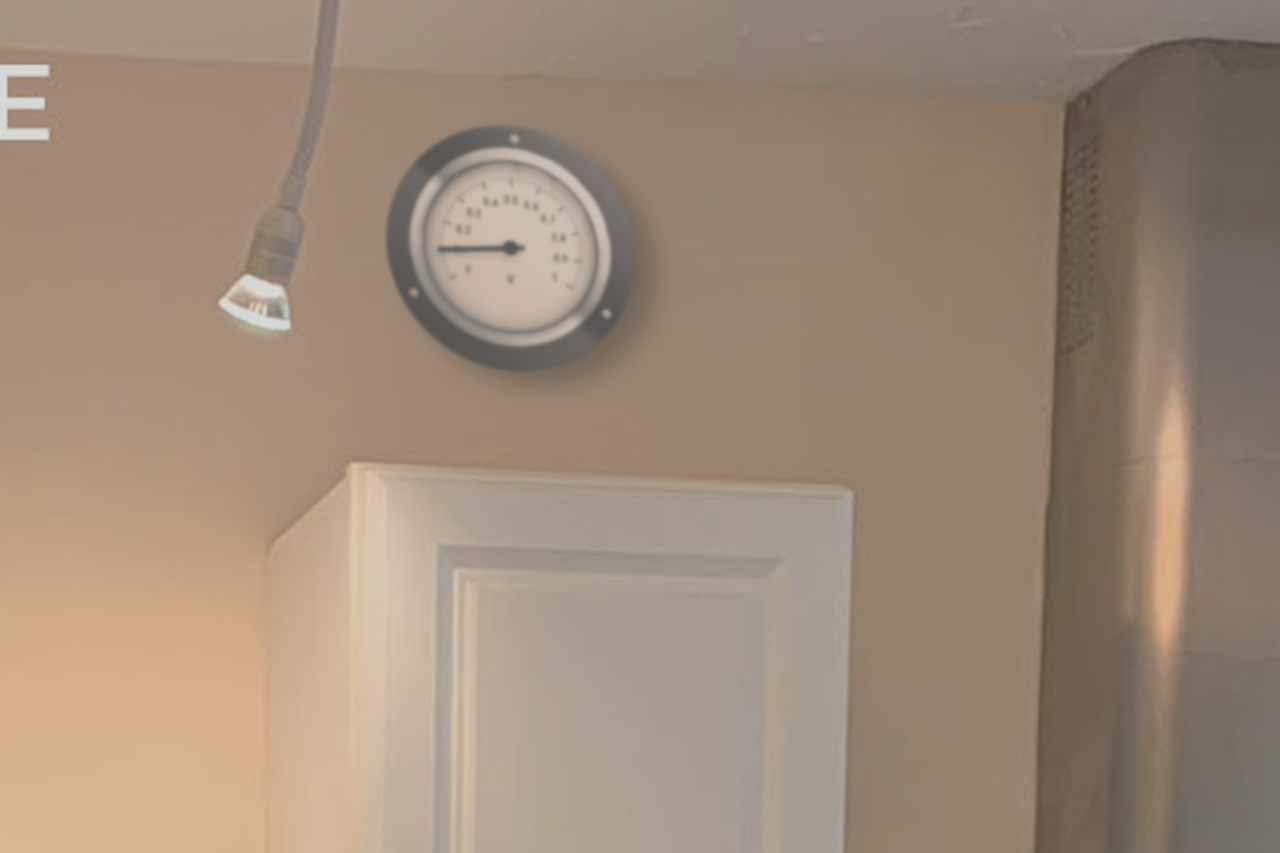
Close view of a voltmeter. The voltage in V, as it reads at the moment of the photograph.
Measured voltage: 0.1 V
